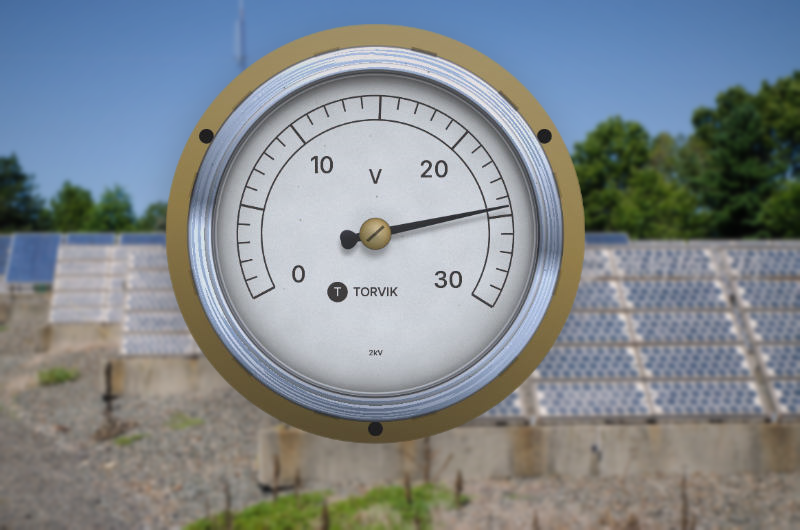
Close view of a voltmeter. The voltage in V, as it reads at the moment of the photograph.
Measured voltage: 24.5 V
